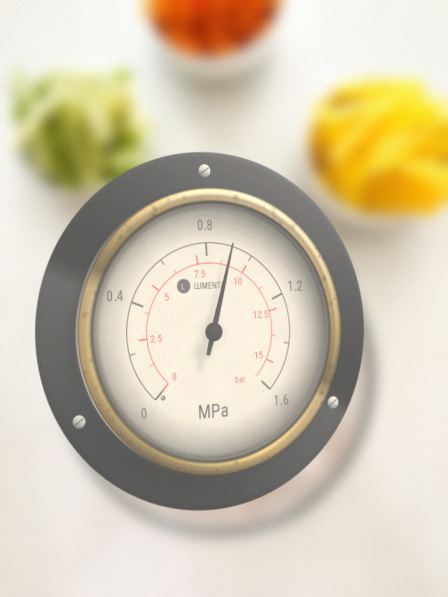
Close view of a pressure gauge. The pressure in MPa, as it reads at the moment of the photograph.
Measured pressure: 0.9 MPa
